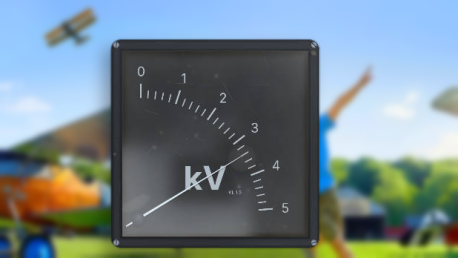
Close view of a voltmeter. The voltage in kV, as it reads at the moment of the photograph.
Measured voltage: 3.4 kV
